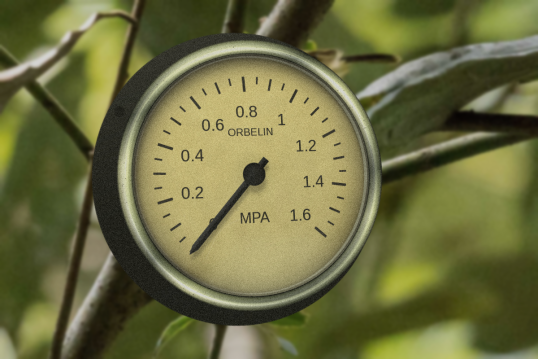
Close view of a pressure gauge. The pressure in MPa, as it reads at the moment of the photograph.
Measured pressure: 0 MPa
